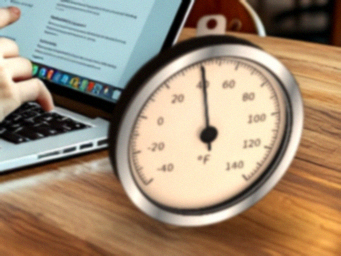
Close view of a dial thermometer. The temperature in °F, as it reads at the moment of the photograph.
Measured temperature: 40 °F
